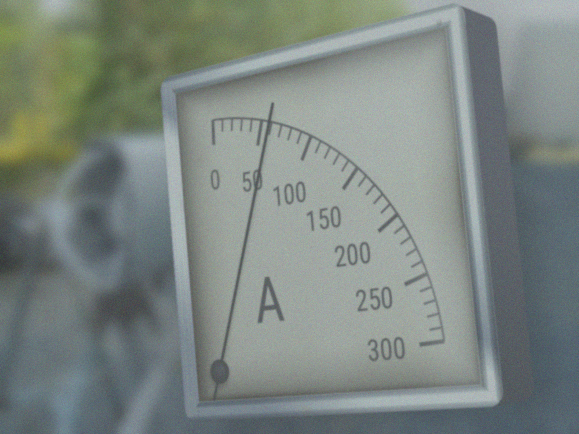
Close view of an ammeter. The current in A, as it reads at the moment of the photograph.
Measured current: 60 A
